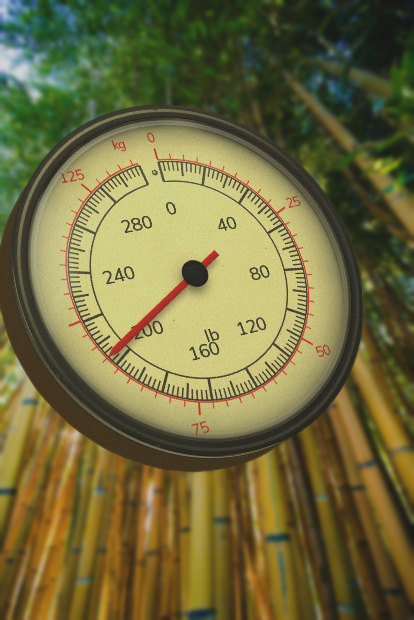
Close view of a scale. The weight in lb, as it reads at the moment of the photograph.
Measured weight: 204 lb
